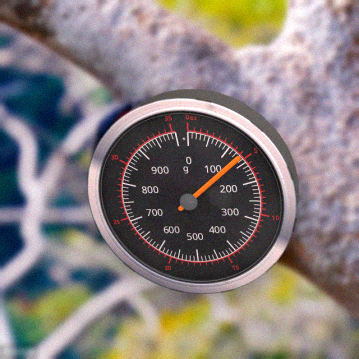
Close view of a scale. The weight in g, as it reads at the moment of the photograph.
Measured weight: 130 g
